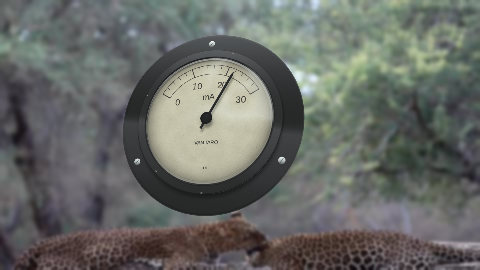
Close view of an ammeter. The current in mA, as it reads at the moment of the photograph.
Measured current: 22 mA
